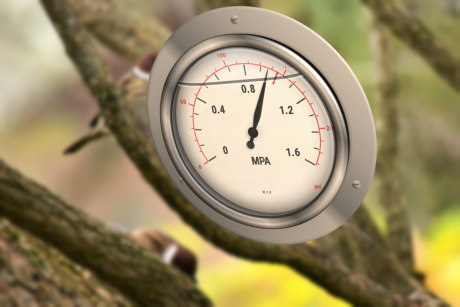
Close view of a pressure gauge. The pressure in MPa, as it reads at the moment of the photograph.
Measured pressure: 0.95 MPa
